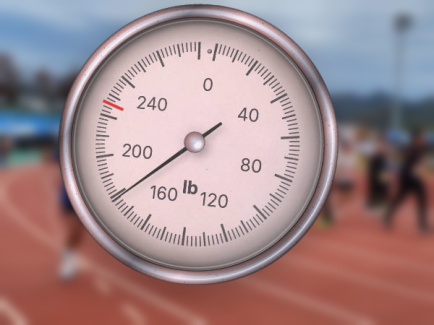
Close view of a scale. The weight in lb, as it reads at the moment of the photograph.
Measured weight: 178 lb
